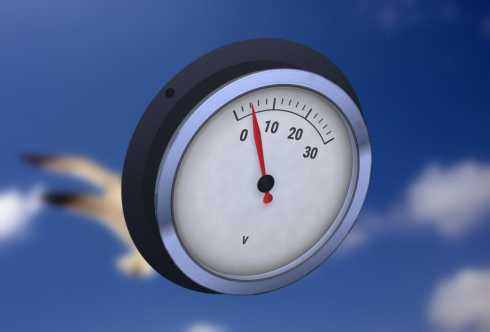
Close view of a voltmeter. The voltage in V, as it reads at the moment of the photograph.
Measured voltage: 4 V
